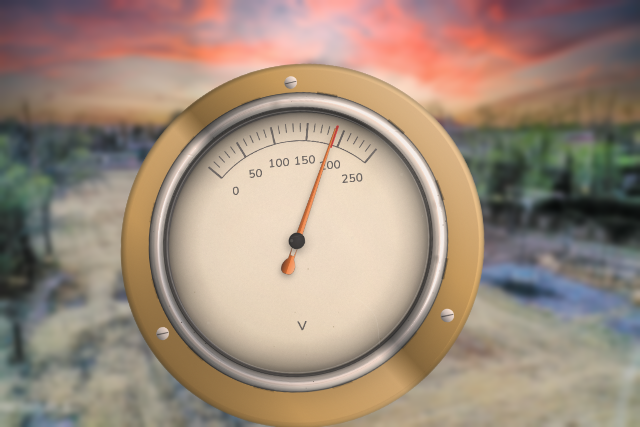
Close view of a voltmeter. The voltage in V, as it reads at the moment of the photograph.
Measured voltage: 190 V
